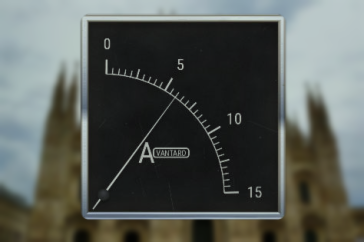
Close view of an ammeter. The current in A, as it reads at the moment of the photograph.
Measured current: 6 A
